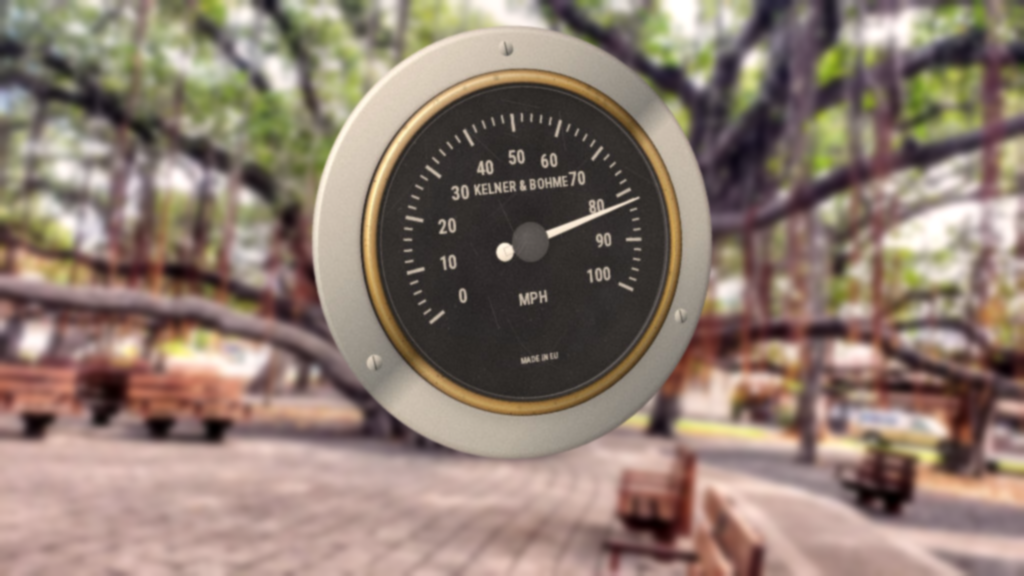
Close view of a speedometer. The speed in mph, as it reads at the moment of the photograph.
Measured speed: 82 mph
